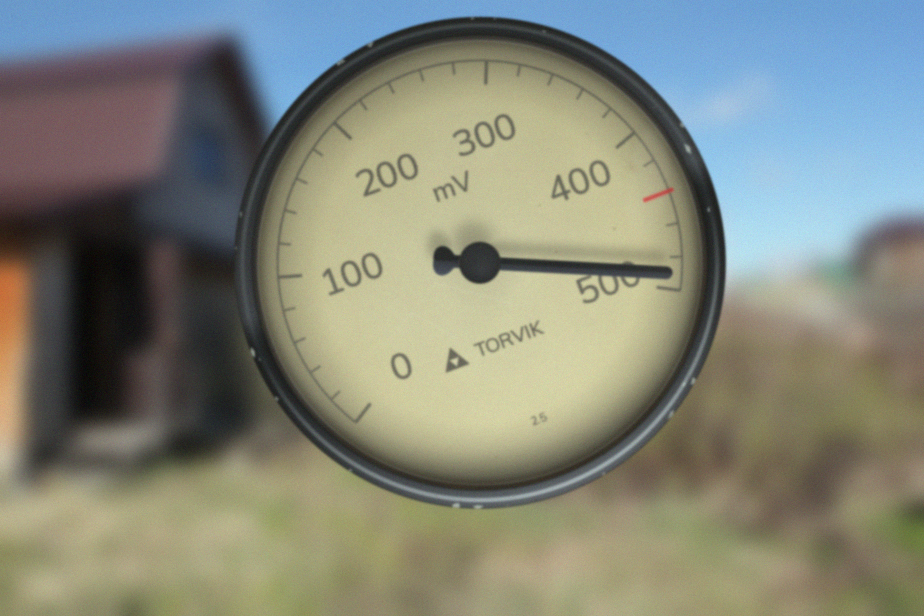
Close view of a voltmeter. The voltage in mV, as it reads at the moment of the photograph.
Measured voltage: 490 mV
